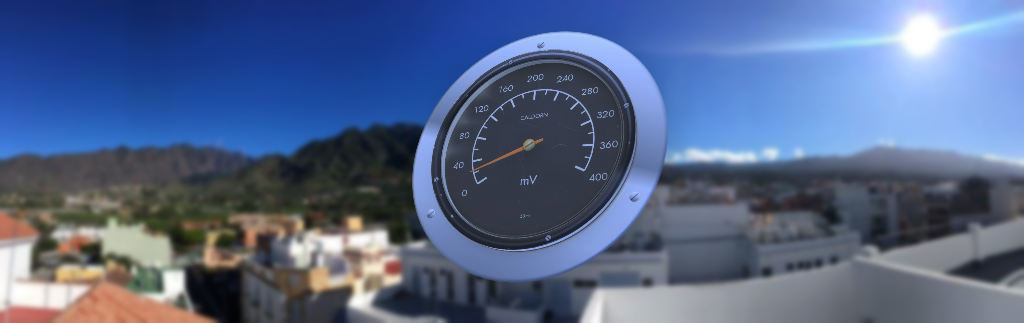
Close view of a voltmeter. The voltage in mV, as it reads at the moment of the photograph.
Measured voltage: 20 mV
